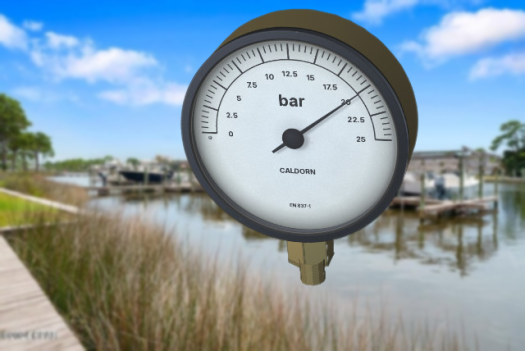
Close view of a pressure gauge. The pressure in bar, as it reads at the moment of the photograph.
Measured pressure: 20 bar
